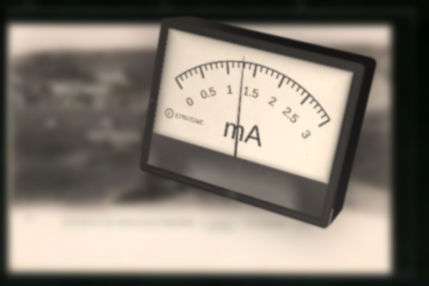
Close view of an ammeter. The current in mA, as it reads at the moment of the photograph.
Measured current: 1.3 mA
